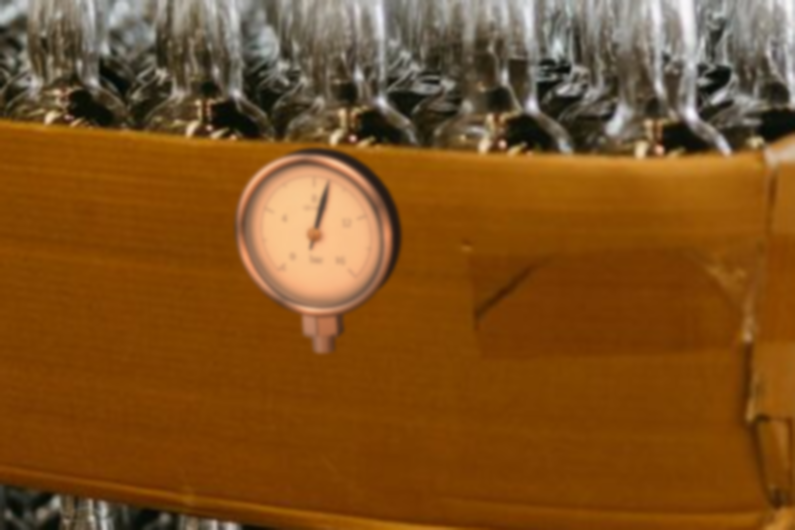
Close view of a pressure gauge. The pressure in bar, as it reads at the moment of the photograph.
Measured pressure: 9 bar
